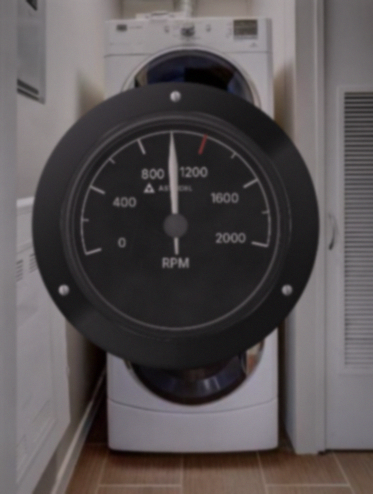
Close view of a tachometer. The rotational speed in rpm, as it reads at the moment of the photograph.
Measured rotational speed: 1000 rpm
